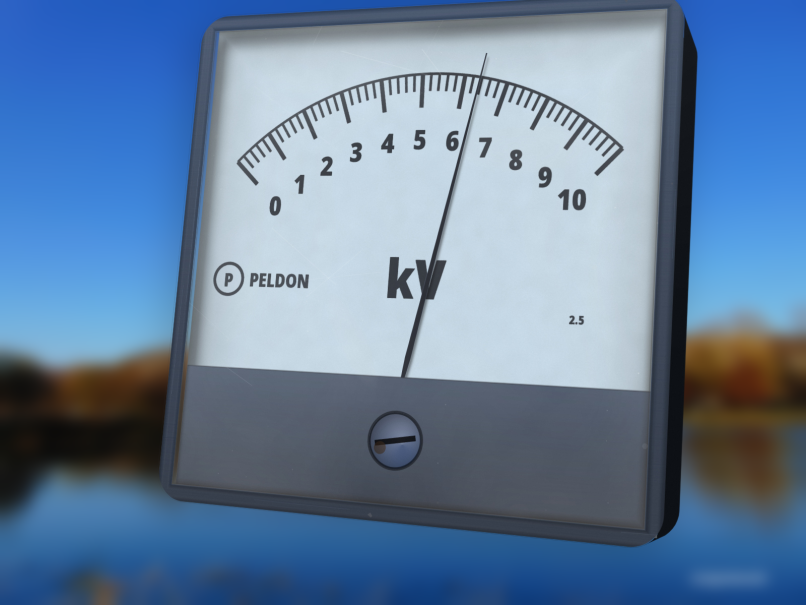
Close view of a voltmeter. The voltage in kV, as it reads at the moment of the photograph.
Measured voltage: 6.4 kV
